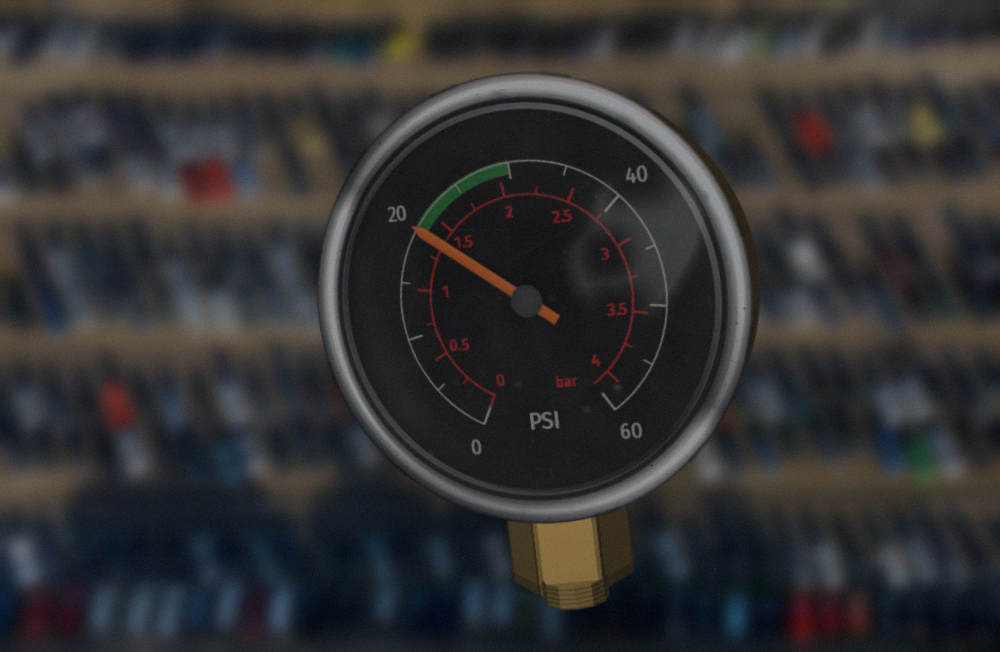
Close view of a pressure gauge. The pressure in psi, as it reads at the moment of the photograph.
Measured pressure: 20 psi
